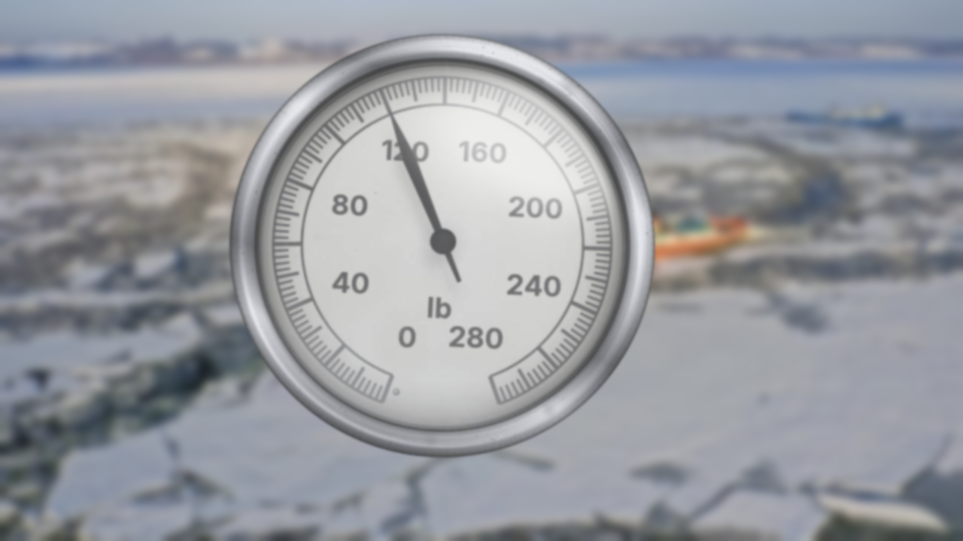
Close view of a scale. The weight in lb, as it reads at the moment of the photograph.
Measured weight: 120 lb
